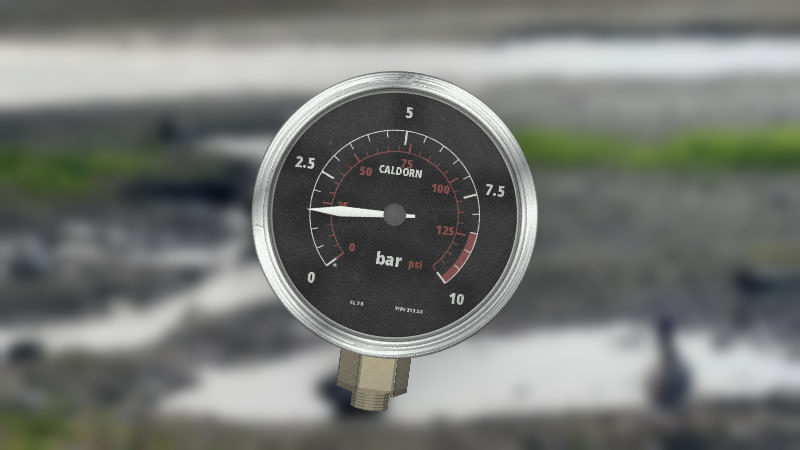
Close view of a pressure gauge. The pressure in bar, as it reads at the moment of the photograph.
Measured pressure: 1.5 bar
